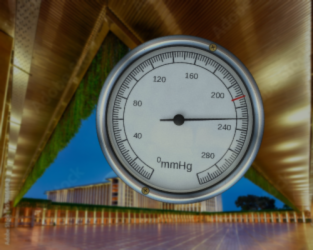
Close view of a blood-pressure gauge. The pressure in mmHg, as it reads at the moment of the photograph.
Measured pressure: 230 mmHg
